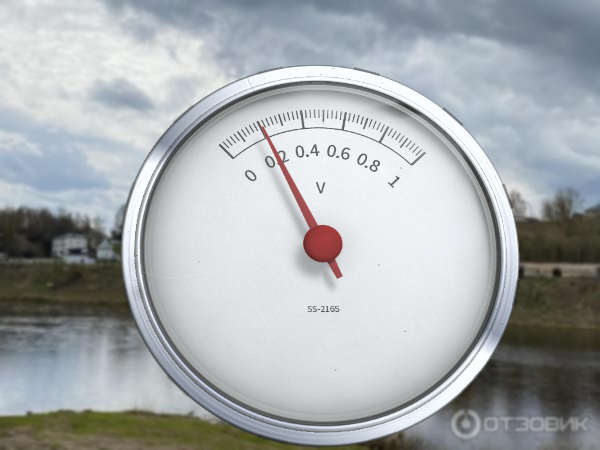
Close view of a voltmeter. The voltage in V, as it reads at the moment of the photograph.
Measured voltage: 0.2 V
